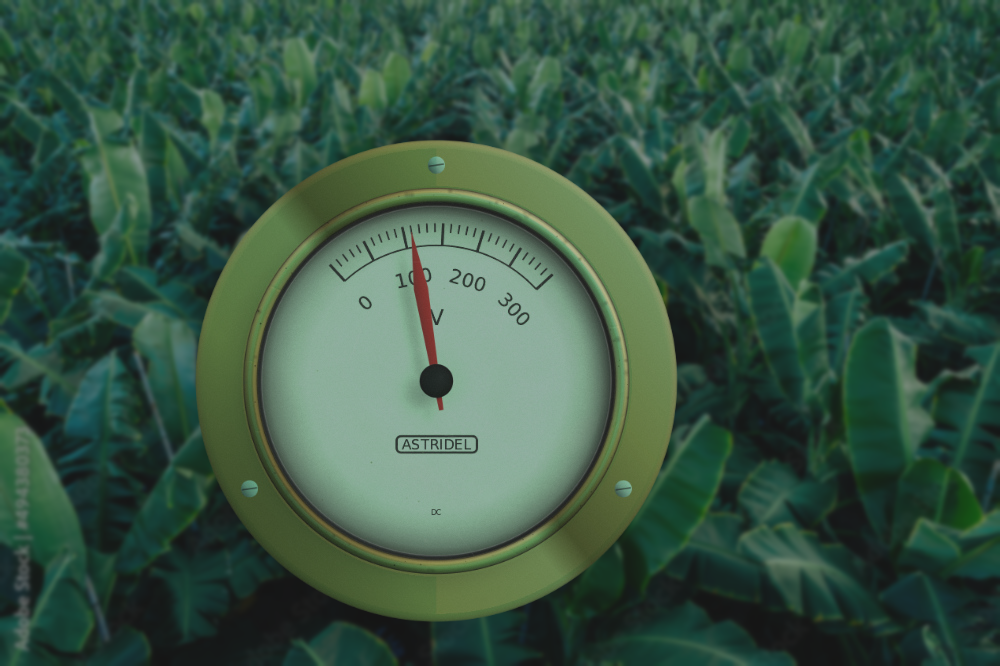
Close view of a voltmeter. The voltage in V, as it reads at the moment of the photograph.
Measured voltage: 110 V
